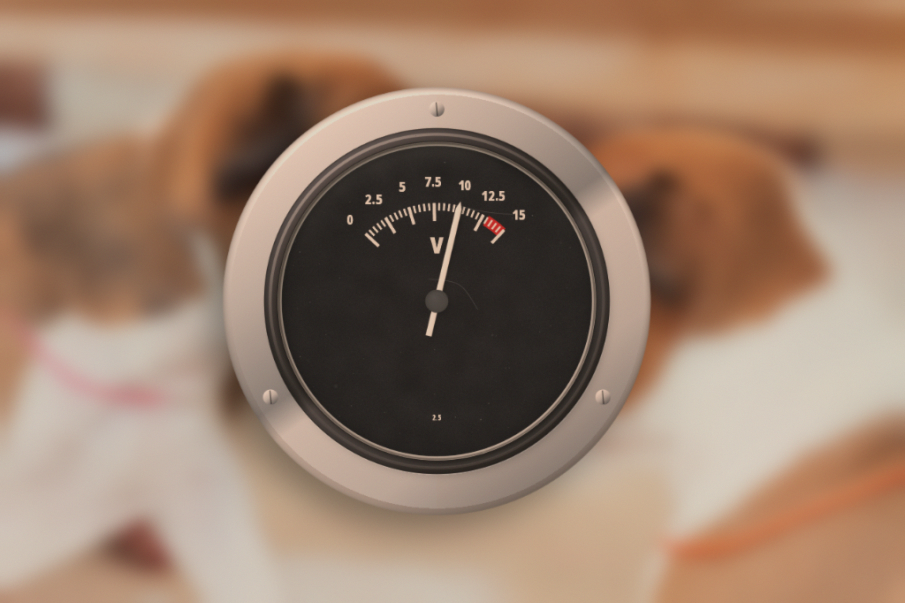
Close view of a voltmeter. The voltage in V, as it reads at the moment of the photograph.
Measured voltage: 10 V
